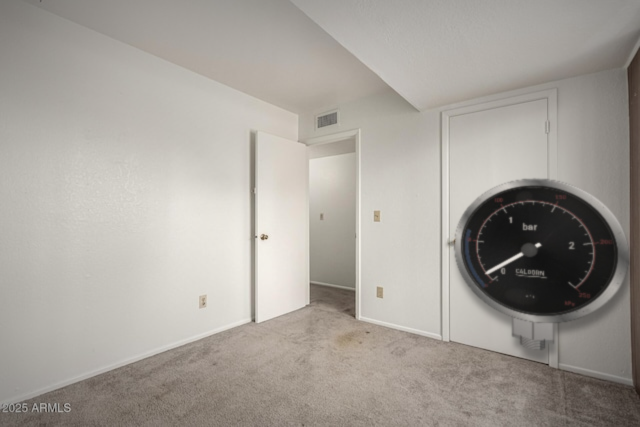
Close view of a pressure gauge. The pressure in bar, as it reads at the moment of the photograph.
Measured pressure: 0.1 bar
